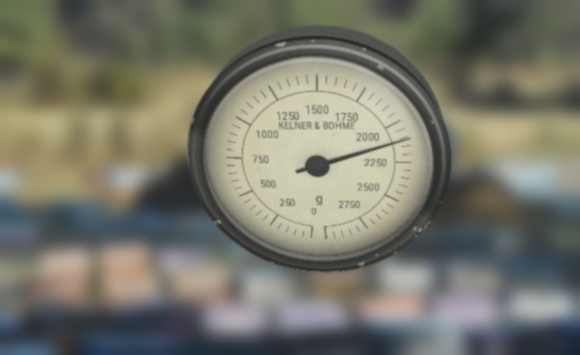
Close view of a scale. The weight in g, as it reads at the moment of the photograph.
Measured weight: 2100 g
